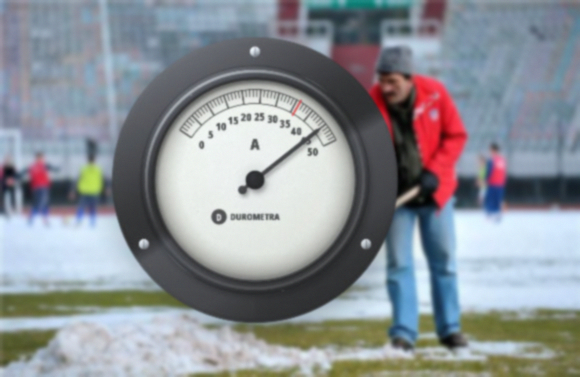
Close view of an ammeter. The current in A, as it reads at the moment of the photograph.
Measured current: 45 A
